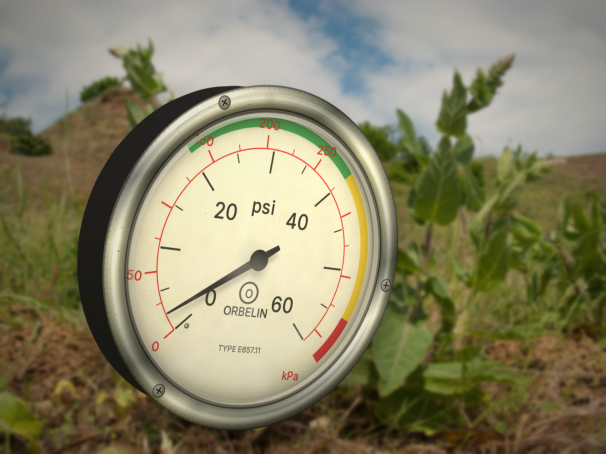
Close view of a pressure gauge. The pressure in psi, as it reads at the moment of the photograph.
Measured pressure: 2.5 psi
